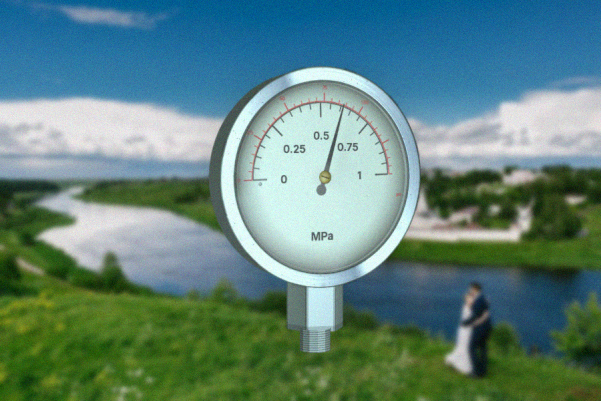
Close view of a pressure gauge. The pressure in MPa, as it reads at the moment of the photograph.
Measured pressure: 0.6 MPa
